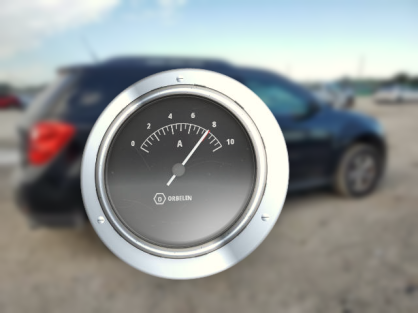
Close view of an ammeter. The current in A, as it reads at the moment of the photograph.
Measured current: 8 A
